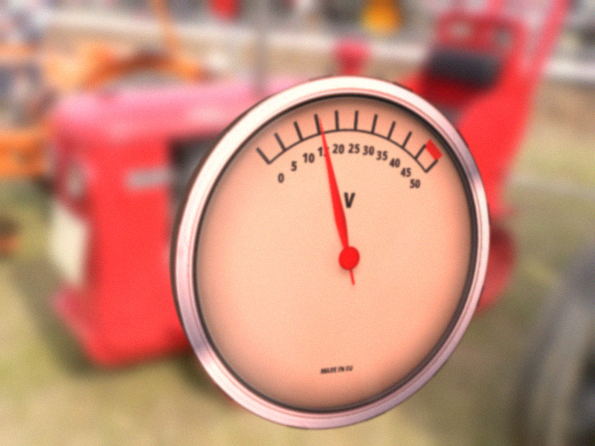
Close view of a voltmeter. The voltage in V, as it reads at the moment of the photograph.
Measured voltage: 15 V
